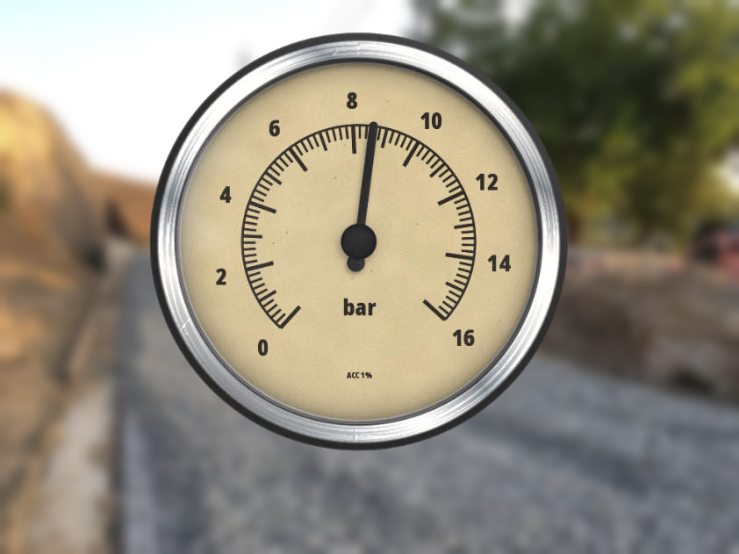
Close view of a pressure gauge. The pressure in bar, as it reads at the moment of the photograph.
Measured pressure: 8.6 bar
